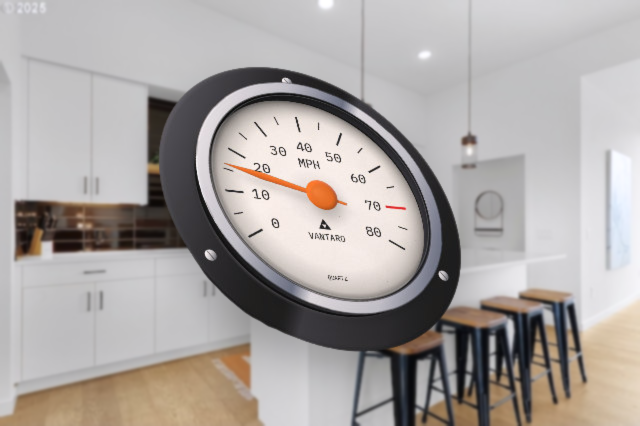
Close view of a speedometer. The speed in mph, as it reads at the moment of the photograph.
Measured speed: 15 mph
